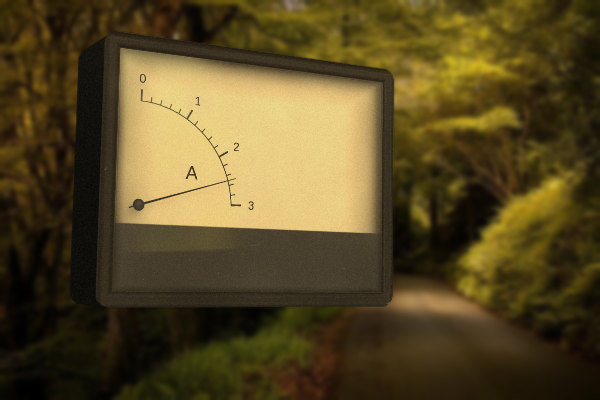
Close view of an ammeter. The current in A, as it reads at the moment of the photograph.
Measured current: 2.5 A
